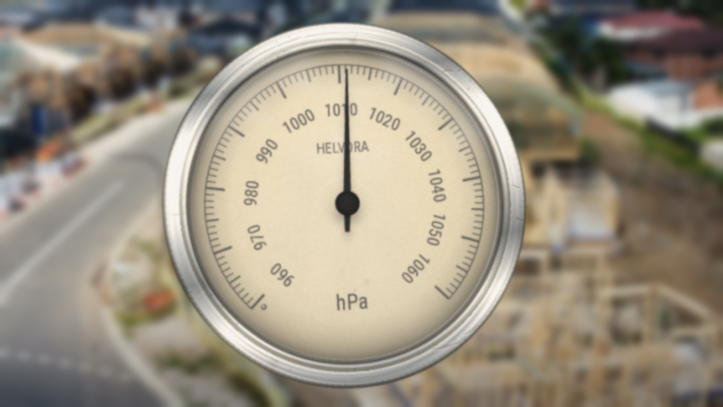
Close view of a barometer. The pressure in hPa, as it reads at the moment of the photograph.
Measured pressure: 1011 hPa
